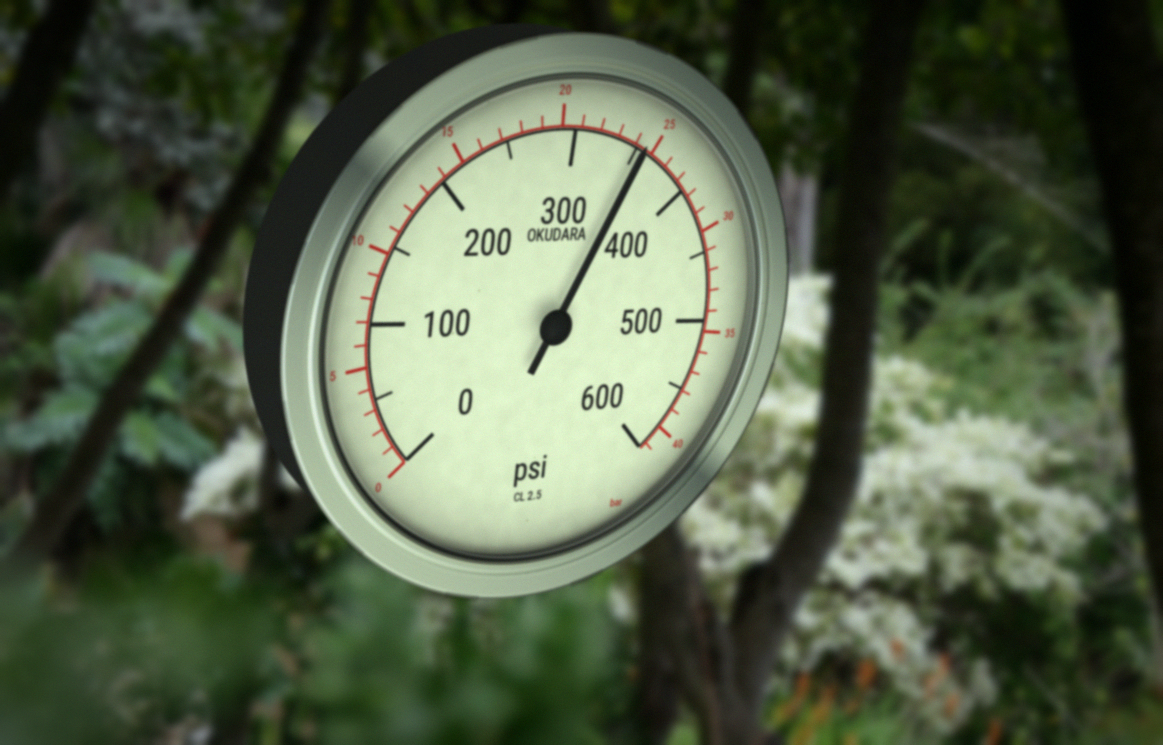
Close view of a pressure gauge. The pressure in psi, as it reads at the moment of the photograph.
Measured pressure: 350 psi
